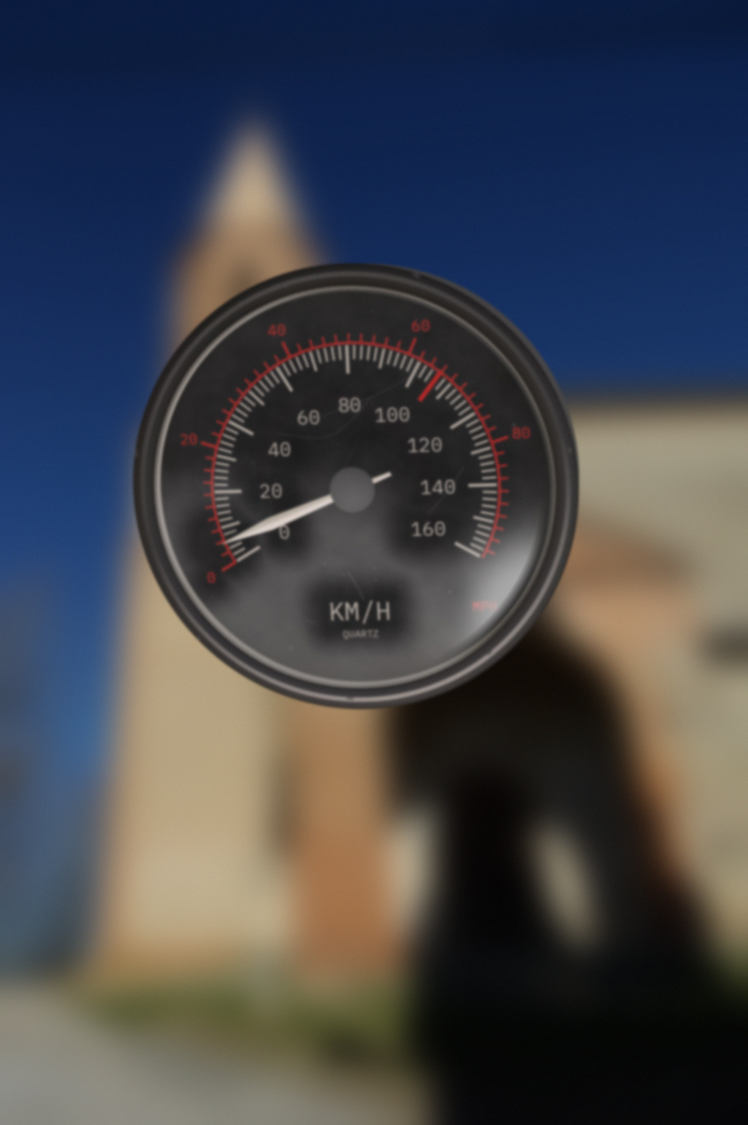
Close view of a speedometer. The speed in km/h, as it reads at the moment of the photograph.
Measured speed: 6 km/h
